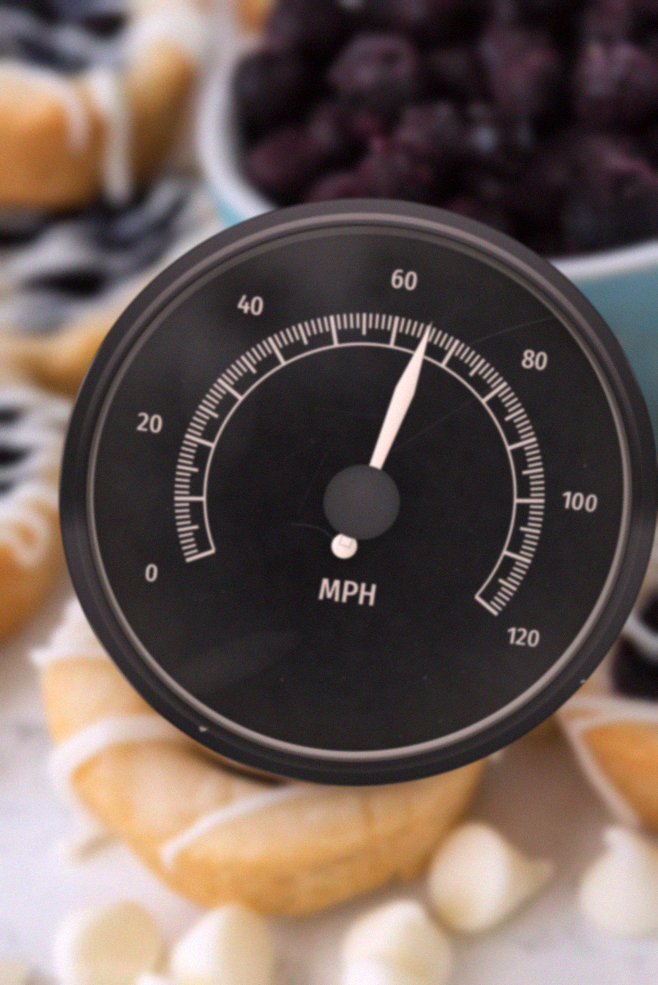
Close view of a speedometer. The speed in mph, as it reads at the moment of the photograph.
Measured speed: 65 mph
